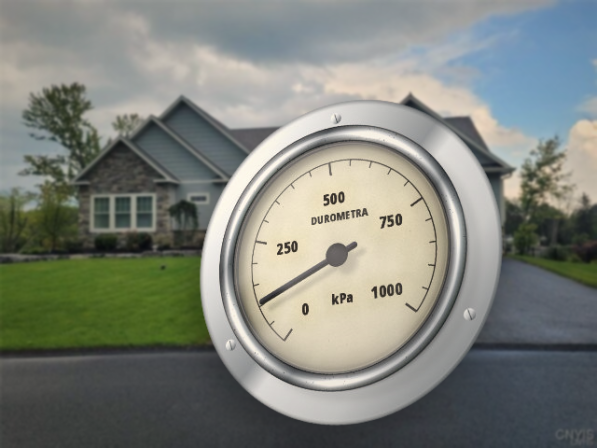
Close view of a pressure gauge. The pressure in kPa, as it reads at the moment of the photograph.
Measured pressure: 100 kPa
